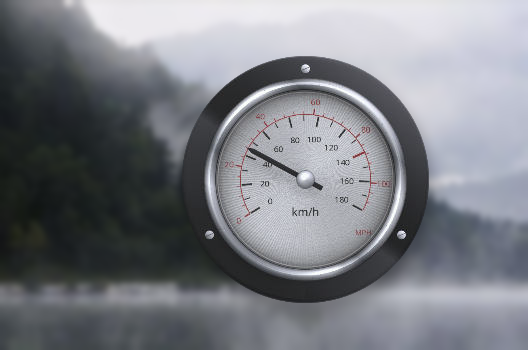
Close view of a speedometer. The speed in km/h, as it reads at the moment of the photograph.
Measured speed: 45 km/h
